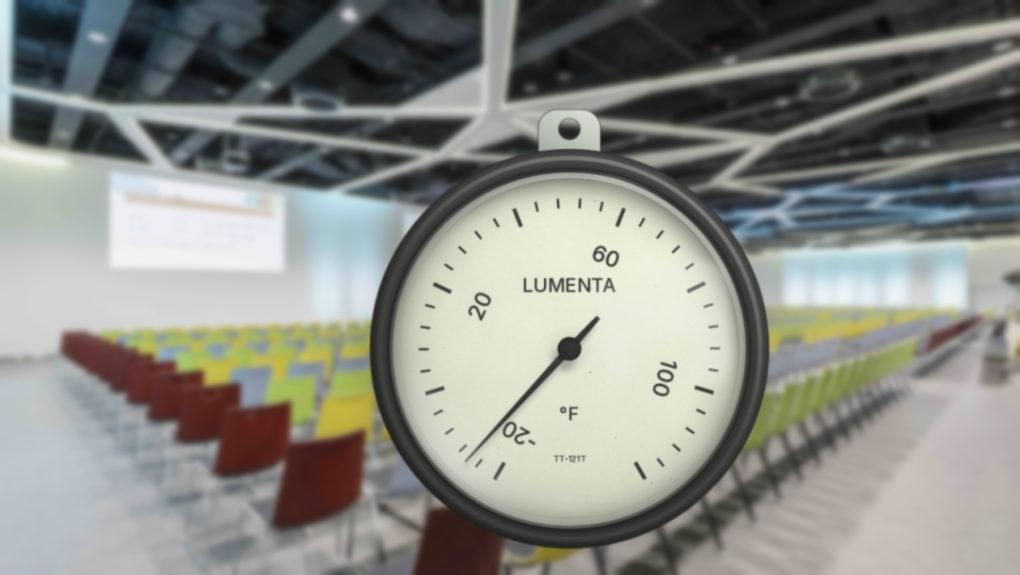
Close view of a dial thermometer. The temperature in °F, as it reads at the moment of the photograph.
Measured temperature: -14 °F
